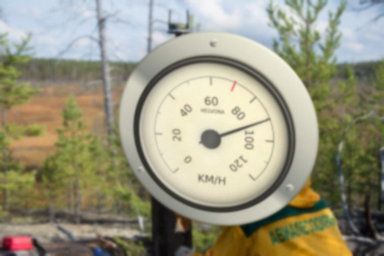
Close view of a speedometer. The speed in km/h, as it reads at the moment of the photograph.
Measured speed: 90 km/h
